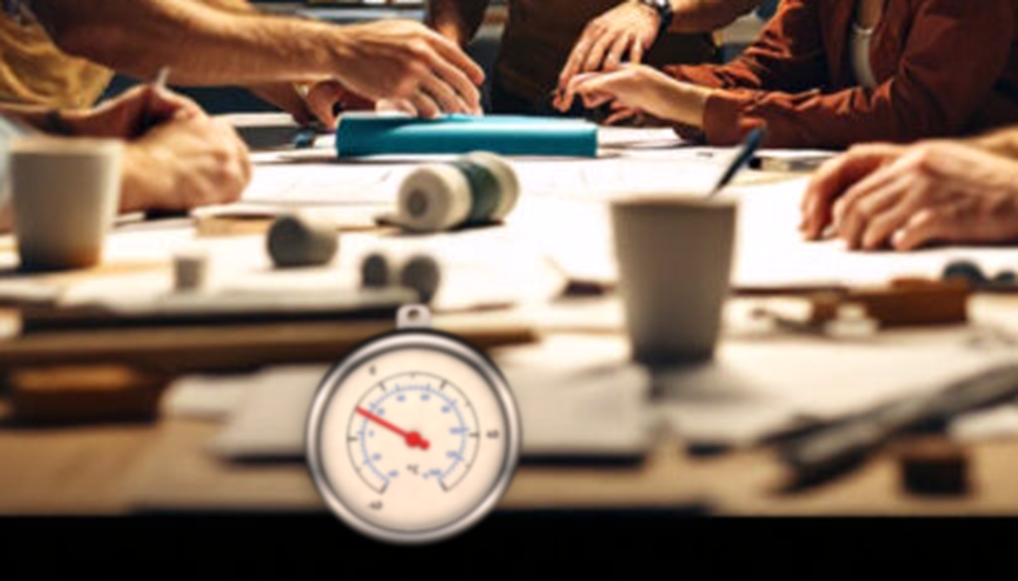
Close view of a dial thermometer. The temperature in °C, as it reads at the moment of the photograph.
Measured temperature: -10 °C
